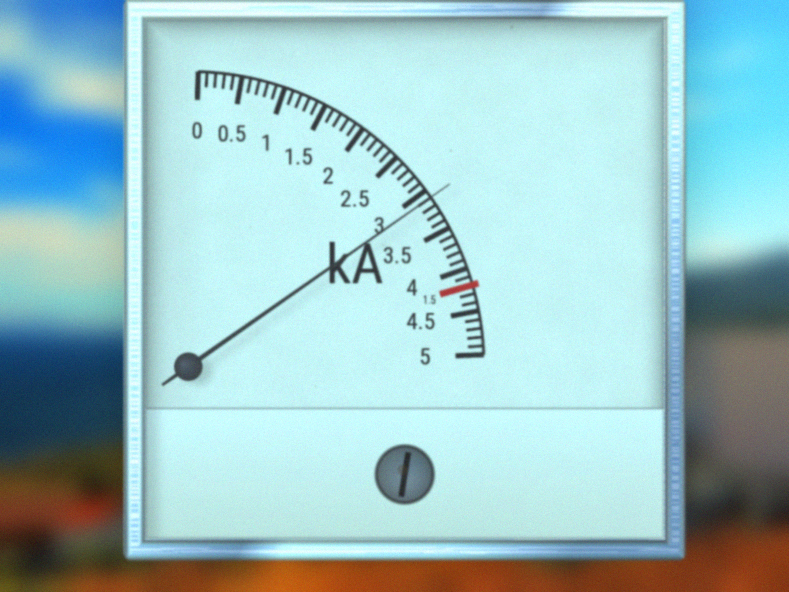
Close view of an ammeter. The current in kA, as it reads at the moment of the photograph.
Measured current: 3.1 kA
